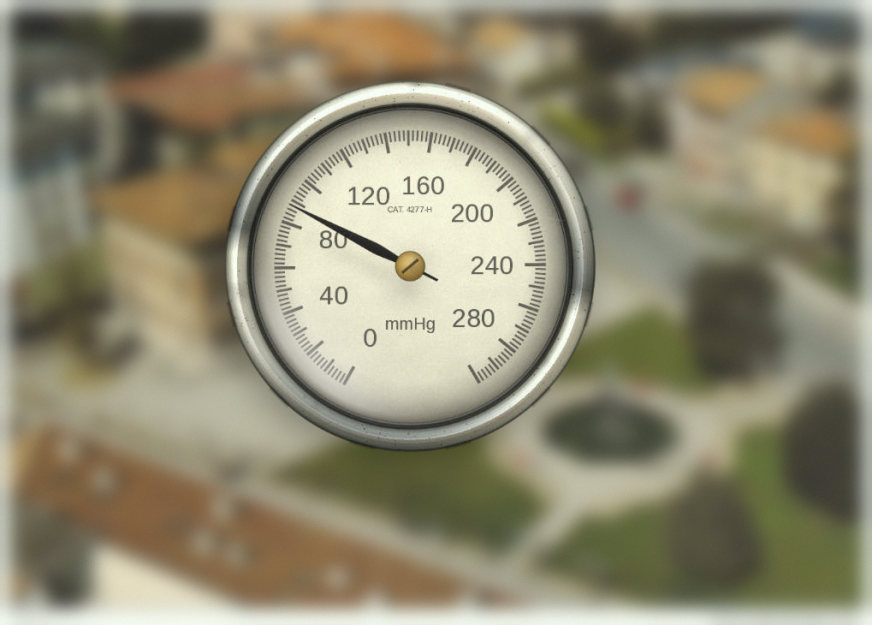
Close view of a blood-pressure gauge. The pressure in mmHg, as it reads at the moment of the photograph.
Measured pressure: 88 mmHg
